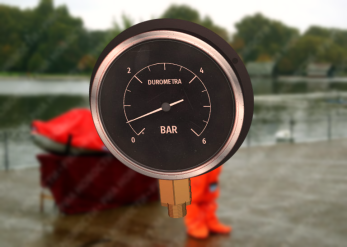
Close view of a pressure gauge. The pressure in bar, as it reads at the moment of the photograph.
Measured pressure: 0.5 bar
